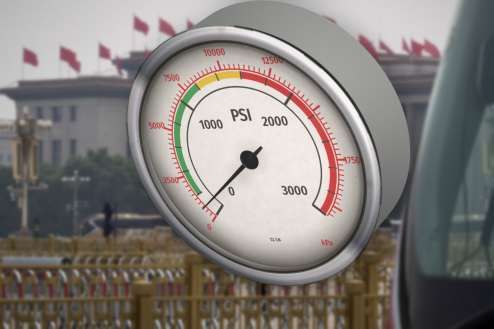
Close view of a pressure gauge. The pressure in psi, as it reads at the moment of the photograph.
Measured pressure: 100 psi
